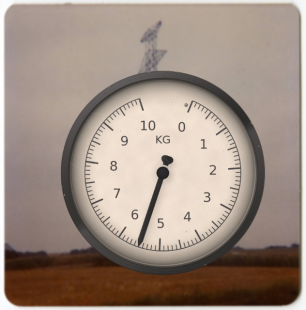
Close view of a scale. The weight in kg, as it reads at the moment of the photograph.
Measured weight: 5.5 kg
